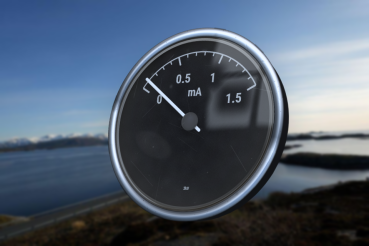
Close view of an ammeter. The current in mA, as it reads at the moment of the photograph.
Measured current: 0.1 mA
